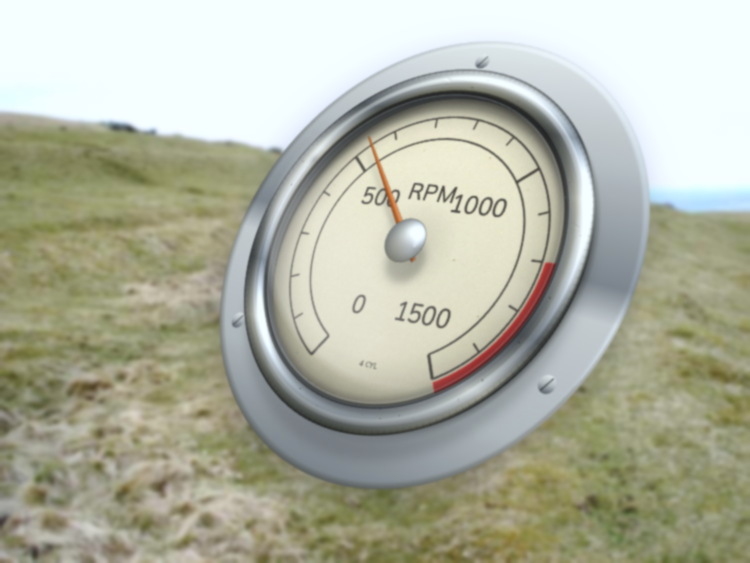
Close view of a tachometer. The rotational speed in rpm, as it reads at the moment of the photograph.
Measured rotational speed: 550 rpm
